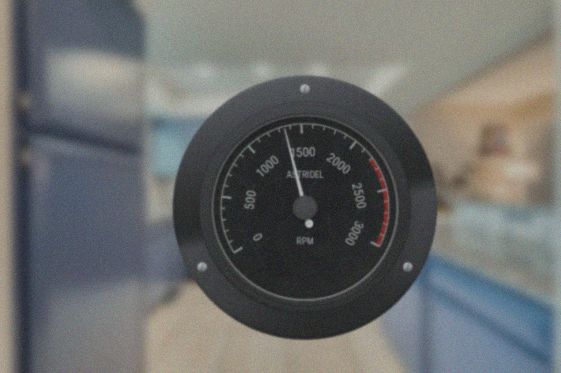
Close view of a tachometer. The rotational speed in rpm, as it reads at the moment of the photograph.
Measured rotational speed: 1350 rpm
